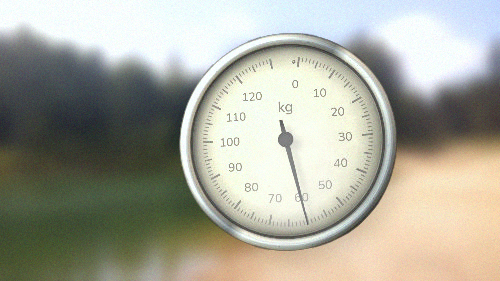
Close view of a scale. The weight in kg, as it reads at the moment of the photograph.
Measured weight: 60 kg
